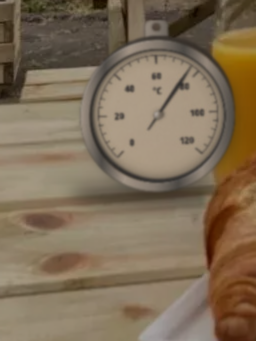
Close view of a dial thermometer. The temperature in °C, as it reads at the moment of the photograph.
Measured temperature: 76 °C
